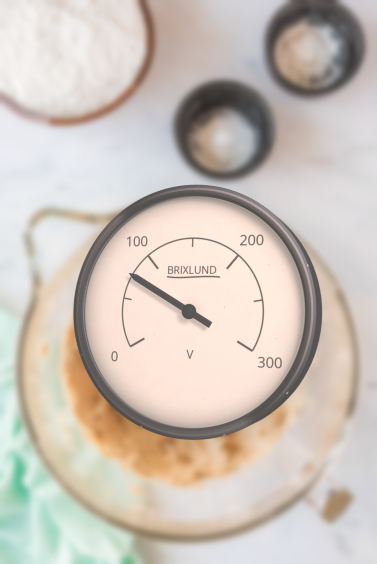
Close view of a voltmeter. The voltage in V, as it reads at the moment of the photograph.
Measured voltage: 75 V
